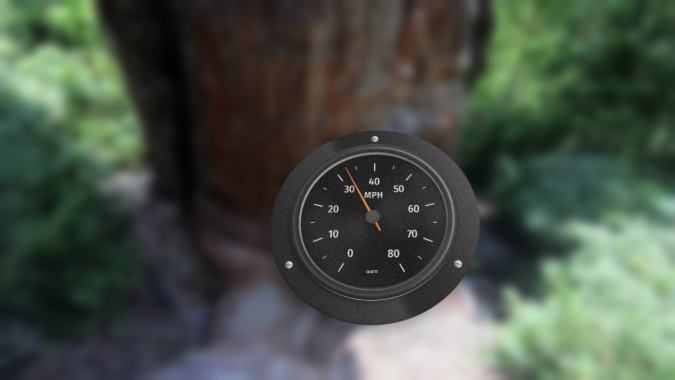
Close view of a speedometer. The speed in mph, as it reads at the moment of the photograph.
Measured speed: 32.5 mph
